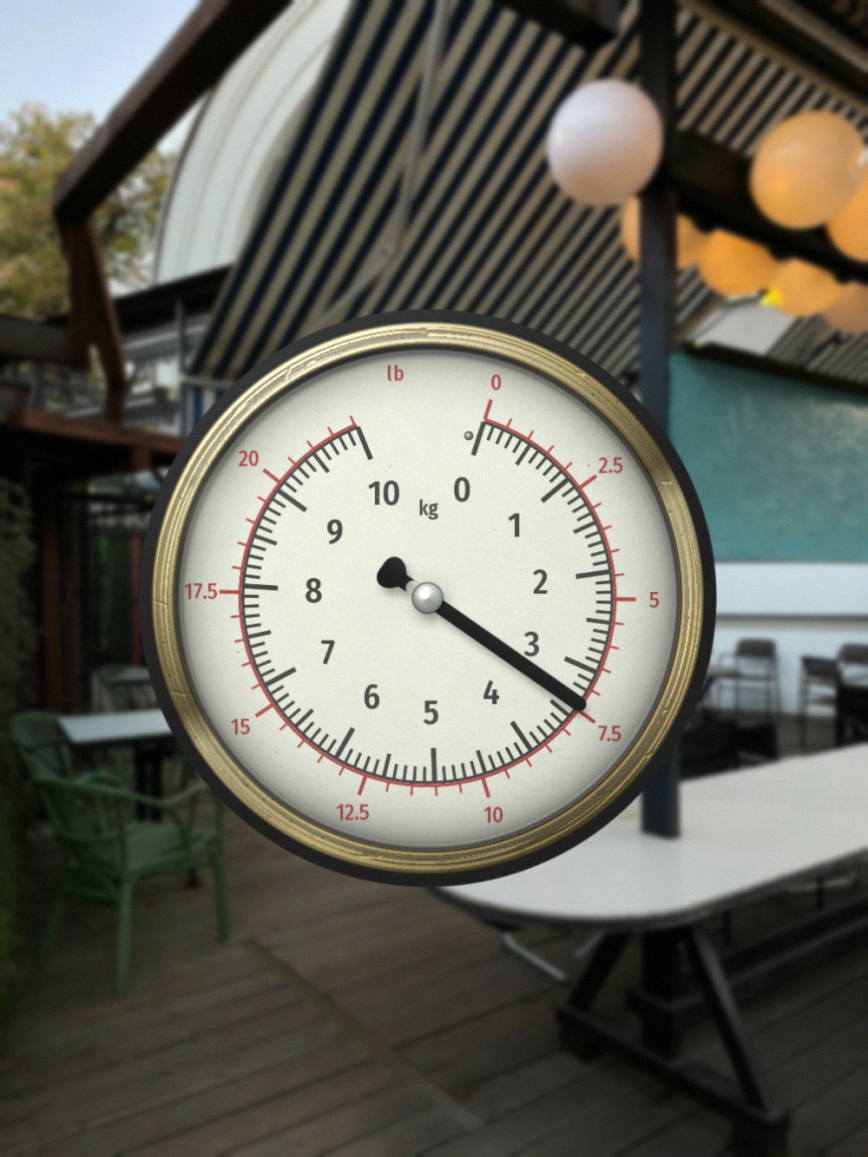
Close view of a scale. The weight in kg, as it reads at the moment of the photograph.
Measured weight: 3.35 kg
